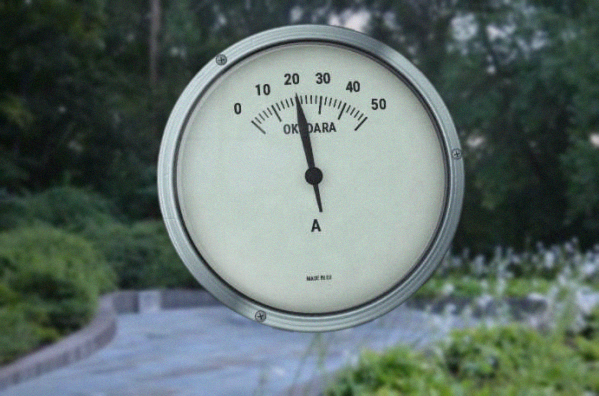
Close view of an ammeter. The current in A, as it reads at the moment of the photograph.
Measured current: 20 A
